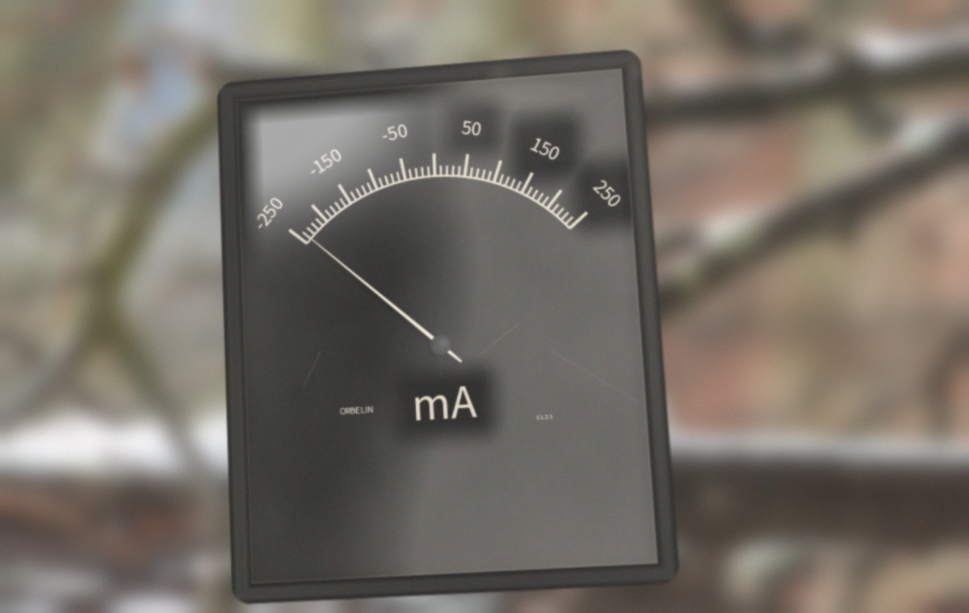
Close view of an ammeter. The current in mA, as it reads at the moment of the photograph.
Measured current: -240 mA
